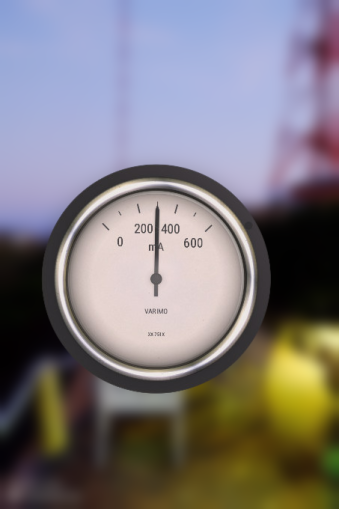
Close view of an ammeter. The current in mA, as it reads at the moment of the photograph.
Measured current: 300 mA
